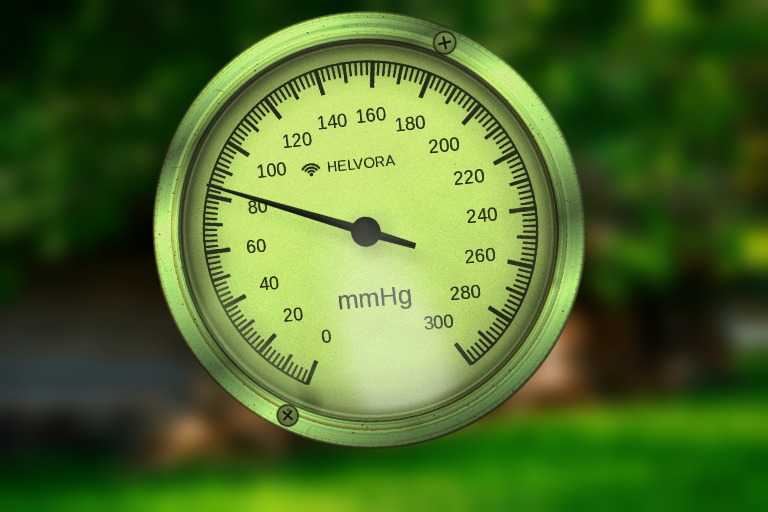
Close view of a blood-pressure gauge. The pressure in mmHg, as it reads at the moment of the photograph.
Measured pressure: 84 mmHg
